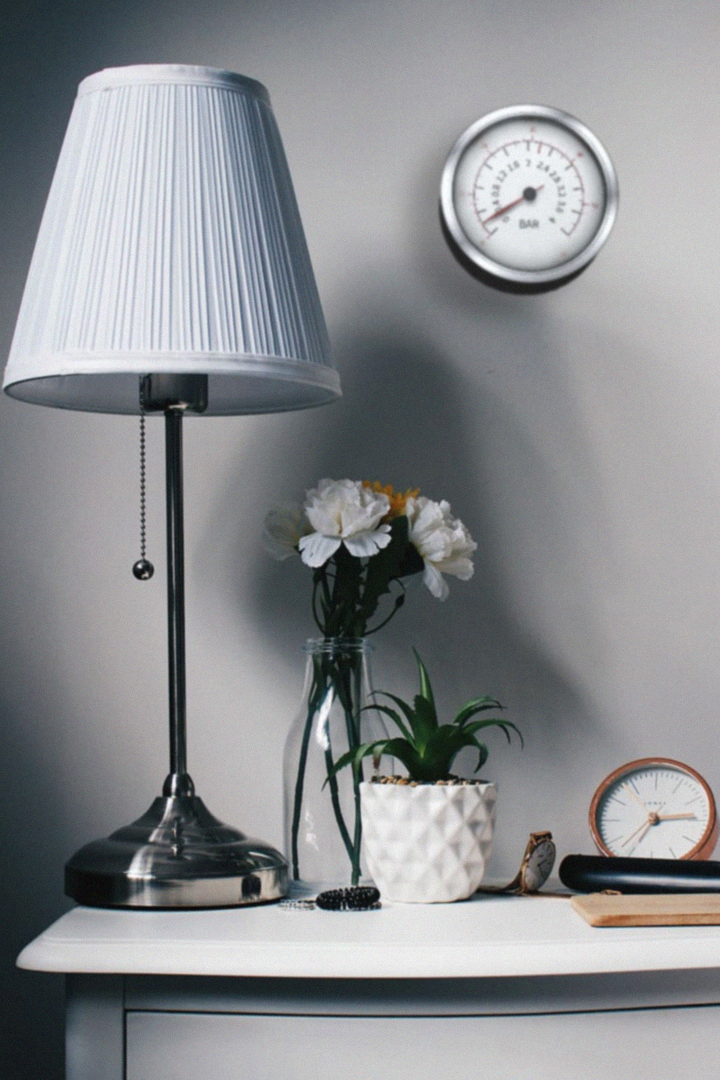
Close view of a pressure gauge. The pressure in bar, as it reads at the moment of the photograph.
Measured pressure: 0.2 bar
